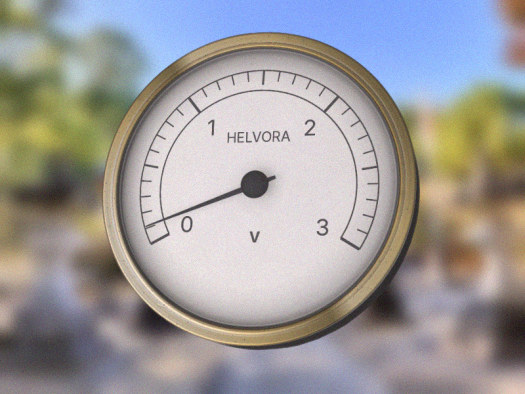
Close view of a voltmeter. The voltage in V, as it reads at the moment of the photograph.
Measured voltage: 0.1 V
